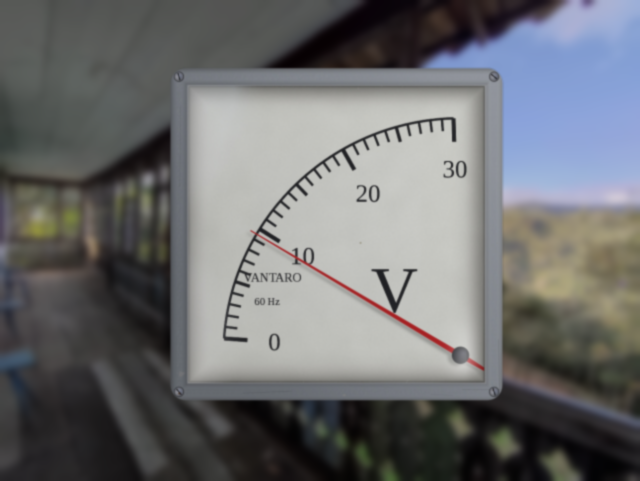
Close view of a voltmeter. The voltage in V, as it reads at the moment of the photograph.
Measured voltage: 9.5 V
